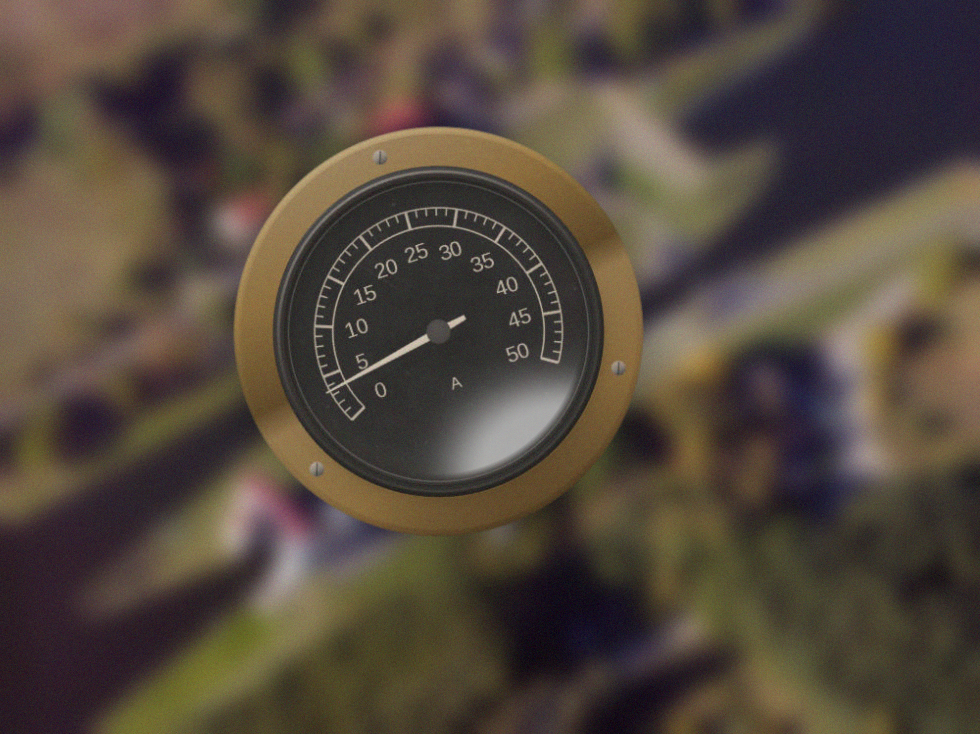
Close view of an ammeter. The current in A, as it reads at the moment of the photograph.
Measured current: 3.5 A
